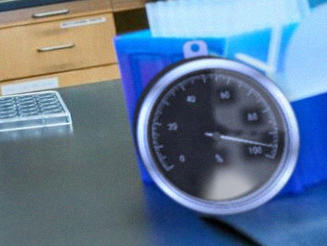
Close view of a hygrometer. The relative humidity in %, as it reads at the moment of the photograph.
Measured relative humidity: 95 %
